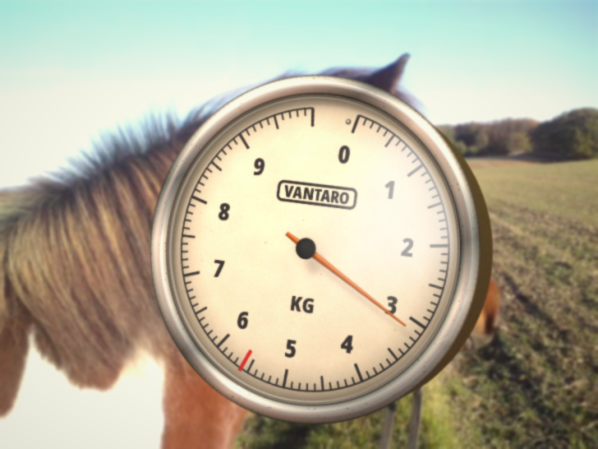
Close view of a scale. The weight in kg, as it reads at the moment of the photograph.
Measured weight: 3.1 kg
